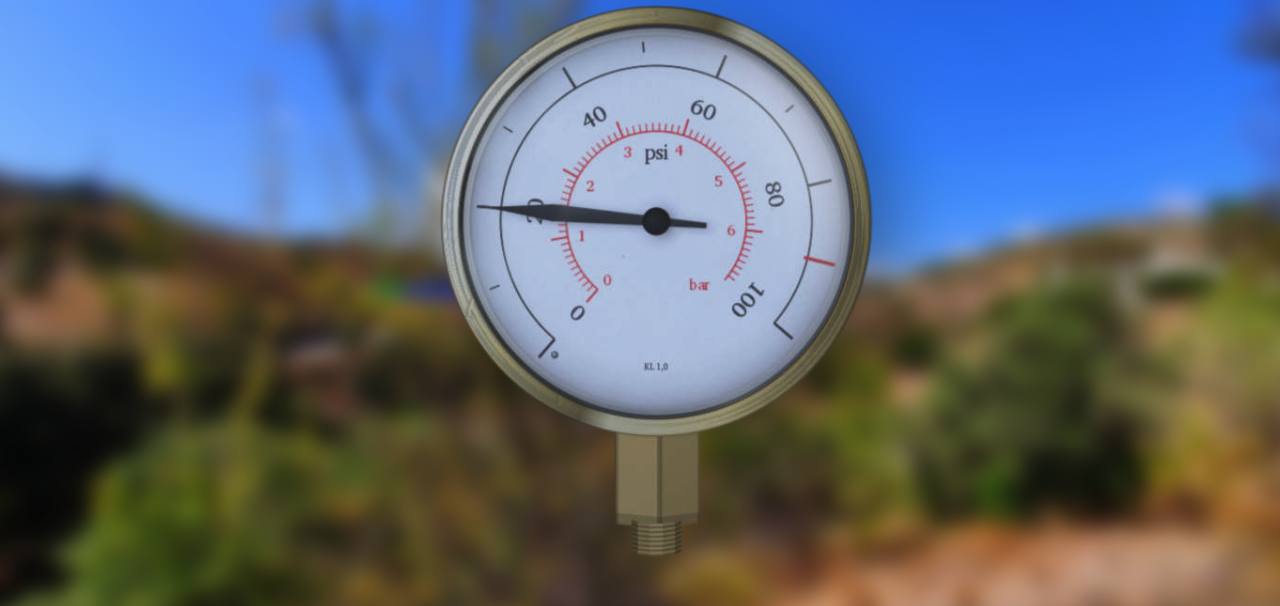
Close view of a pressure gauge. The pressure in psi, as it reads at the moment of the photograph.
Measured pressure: 20 psi
